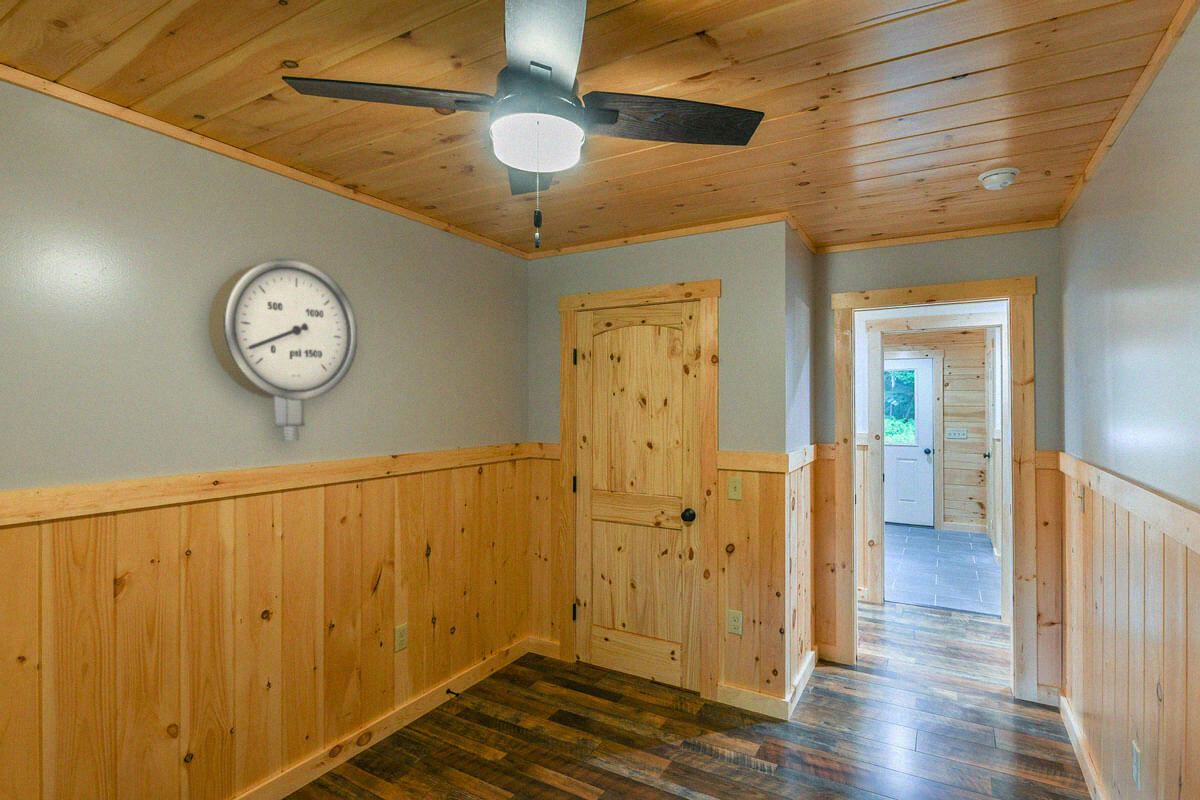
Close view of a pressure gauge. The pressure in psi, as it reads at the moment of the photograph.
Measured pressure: 100 psi
